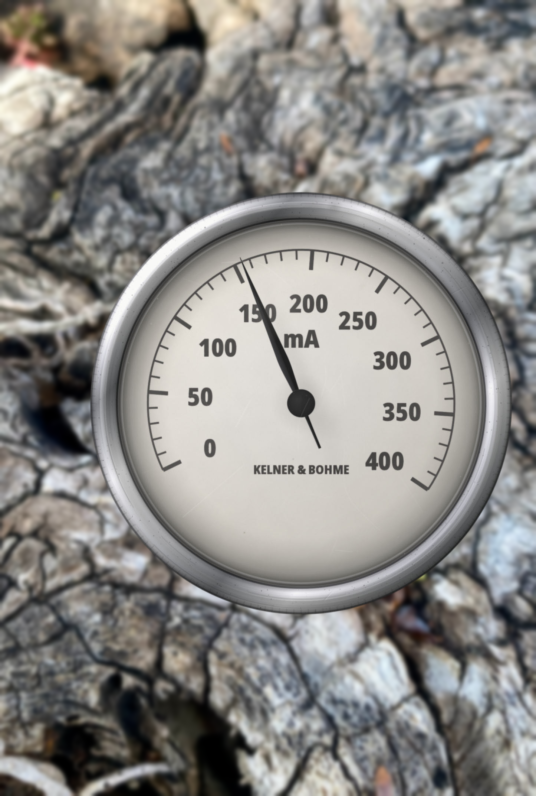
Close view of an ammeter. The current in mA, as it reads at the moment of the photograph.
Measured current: 155 mA
